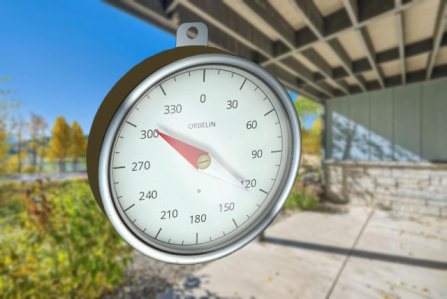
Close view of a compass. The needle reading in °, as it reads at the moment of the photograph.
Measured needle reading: 305 °
